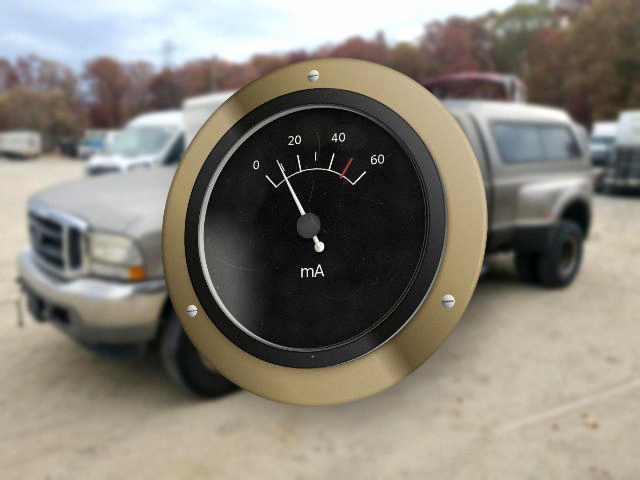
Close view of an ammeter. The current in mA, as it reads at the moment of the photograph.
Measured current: 10 mA
